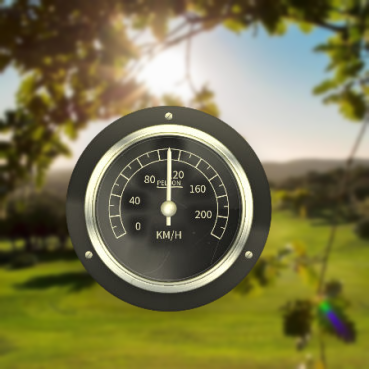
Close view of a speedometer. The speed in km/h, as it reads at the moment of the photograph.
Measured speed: 110 km/h
